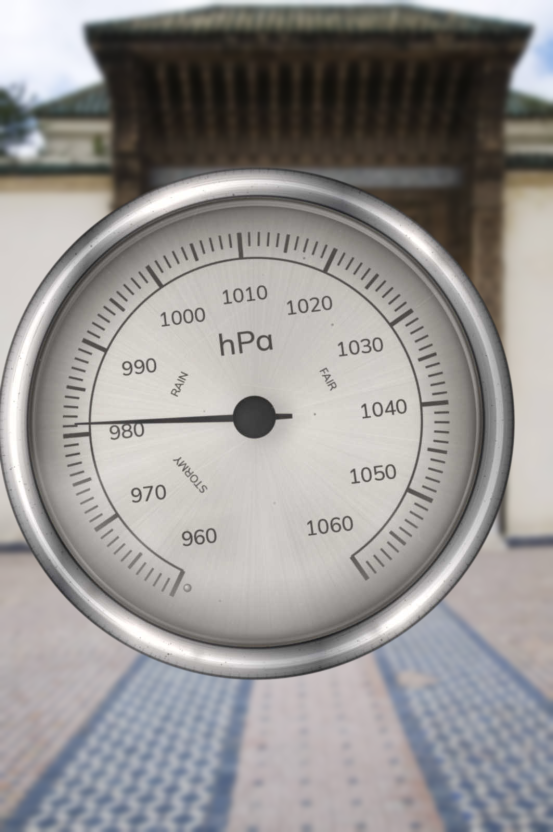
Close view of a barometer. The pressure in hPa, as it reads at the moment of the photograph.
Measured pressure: 981 hPa
